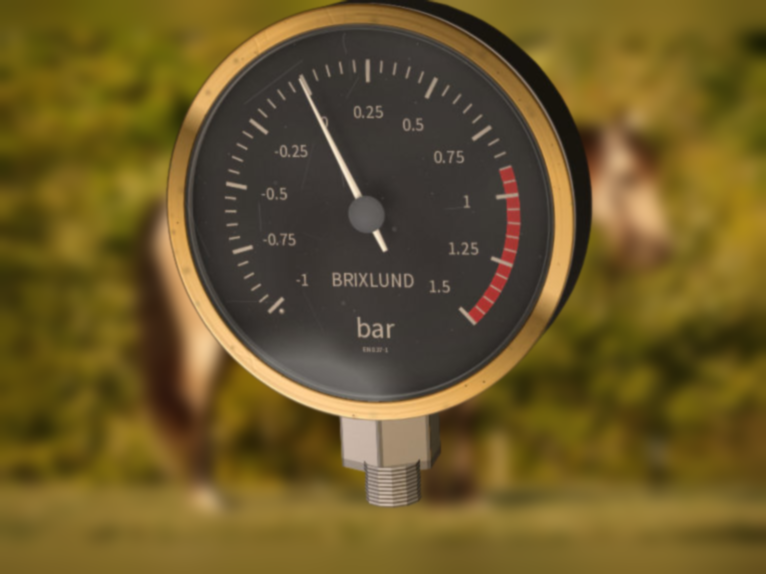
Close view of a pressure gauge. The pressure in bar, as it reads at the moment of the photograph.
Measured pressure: 0 bar
